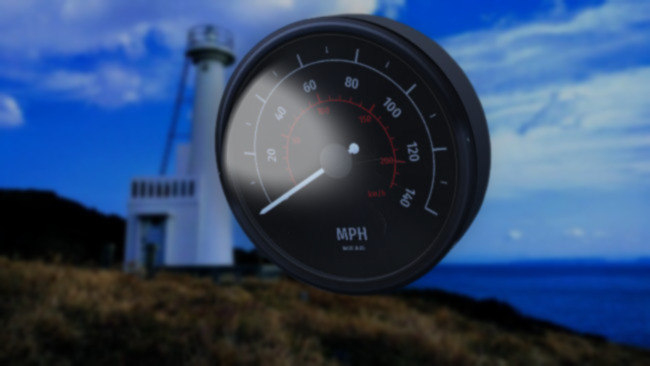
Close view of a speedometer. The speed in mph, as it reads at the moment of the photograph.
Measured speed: 0 mph
